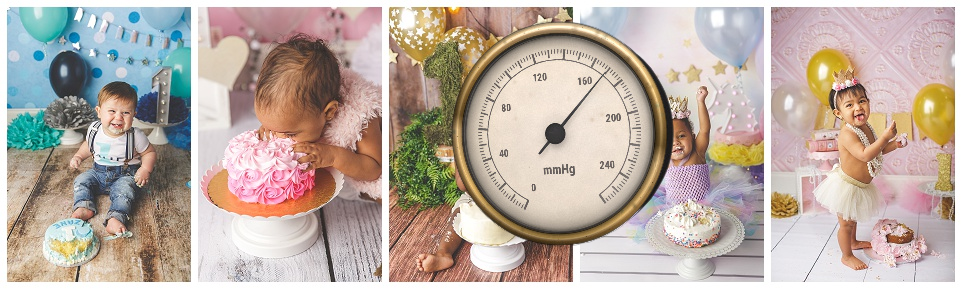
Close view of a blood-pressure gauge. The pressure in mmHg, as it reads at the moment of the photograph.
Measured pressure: 170 mmHg
